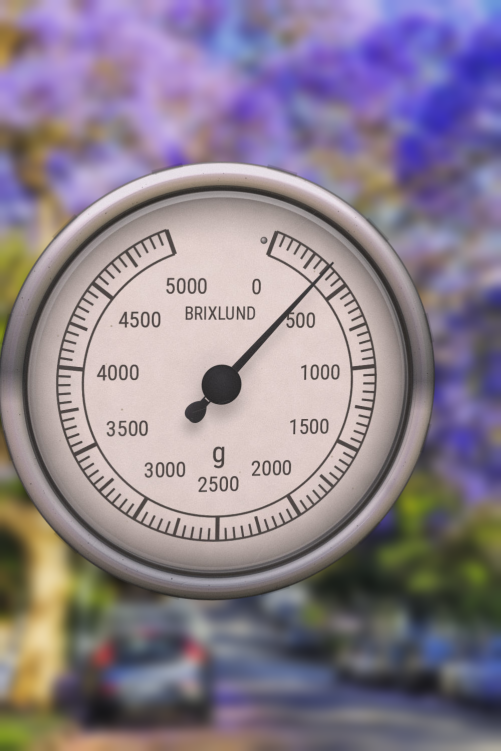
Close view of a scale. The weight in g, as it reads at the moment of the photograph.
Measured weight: 350 g
